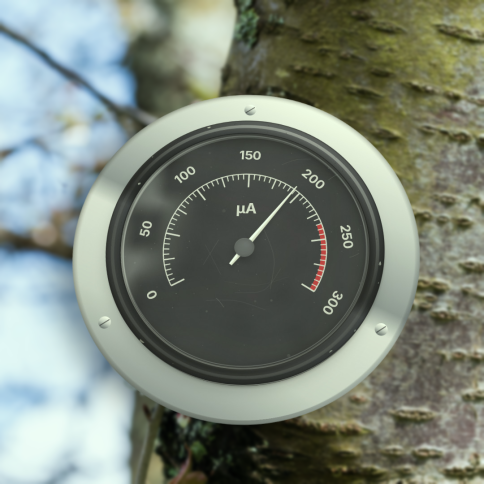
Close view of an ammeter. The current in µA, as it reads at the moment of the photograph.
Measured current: 195 µA
